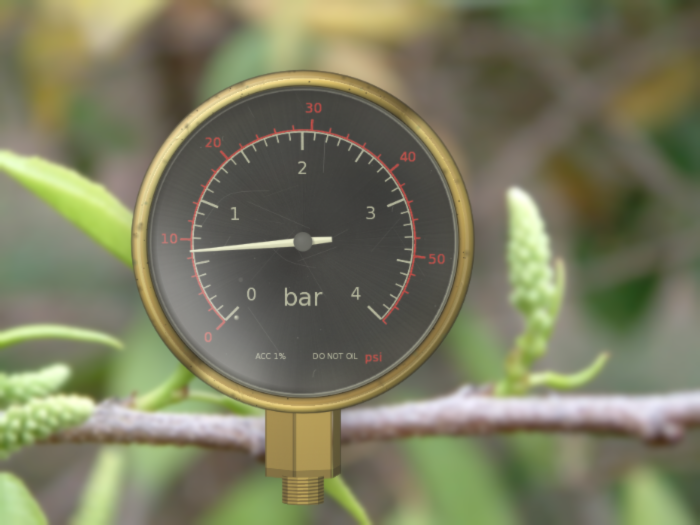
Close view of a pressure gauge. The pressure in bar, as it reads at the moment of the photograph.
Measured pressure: 0.6 bar
